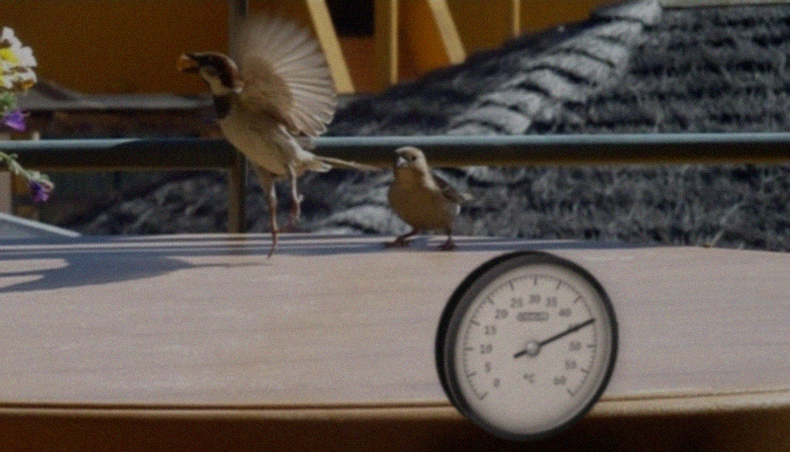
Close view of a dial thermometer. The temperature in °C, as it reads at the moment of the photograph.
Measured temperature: 45 °C
